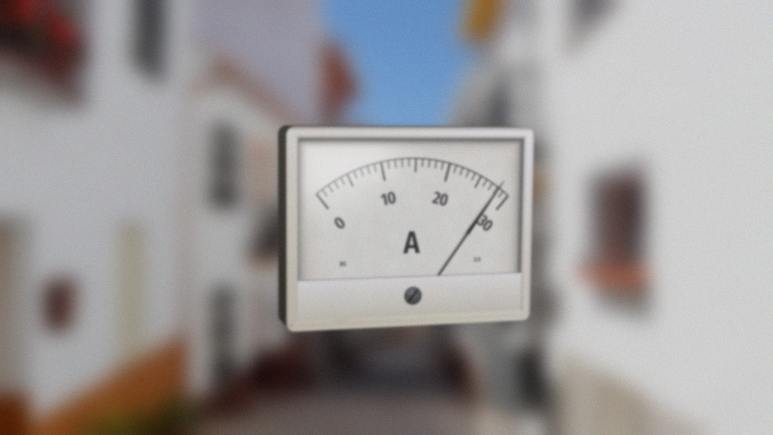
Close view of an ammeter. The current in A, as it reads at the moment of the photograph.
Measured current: 28 A
